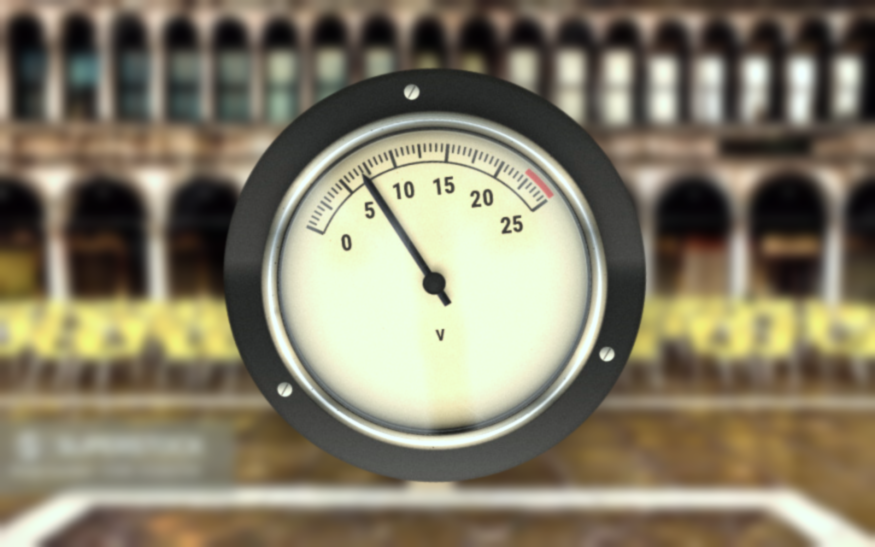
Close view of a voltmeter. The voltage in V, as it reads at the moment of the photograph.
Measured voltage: 7 V
